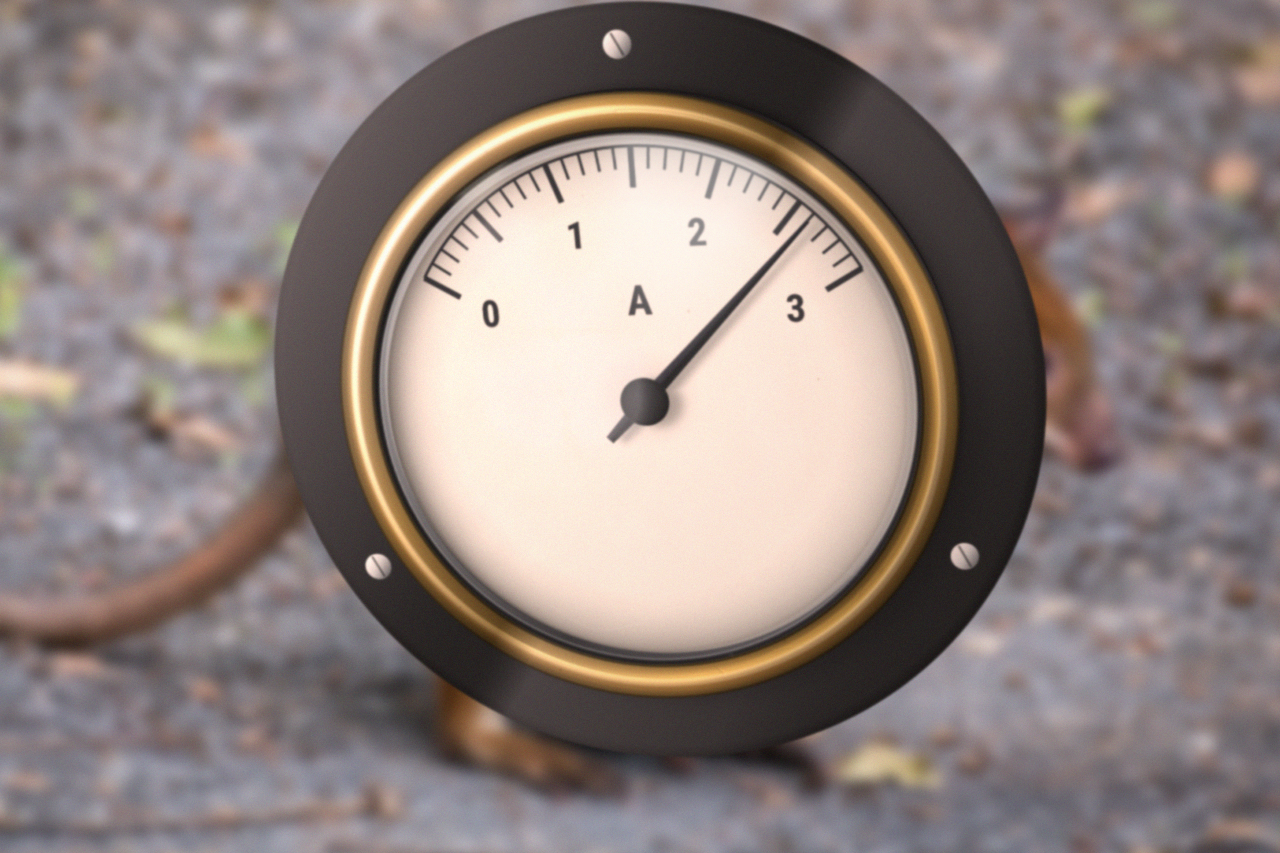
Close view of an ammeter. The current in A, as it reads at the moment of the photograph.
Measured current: 2.6 A
